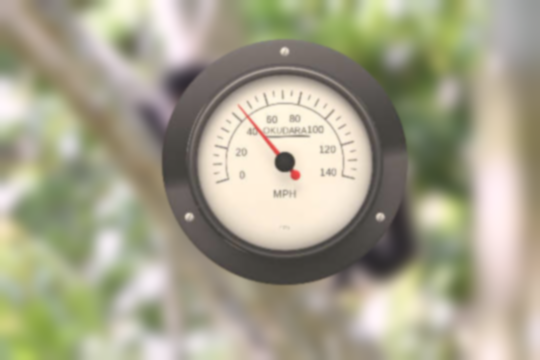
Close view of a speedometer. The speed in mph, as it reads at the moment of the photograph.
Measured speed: 45 mph
